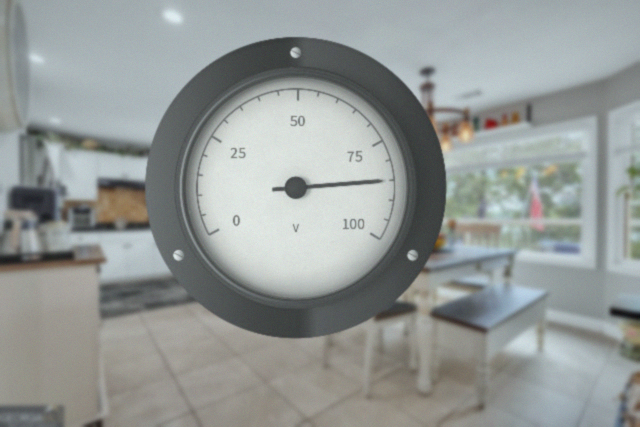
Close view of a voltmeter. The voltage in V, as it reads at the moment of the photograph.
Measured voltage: 85 V
